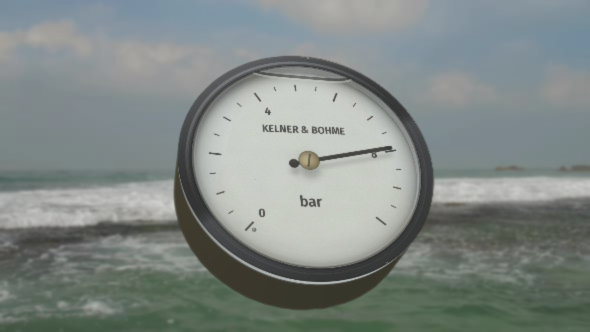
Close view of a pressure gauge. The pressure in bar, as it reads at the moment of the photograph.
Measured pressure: 8 bar
